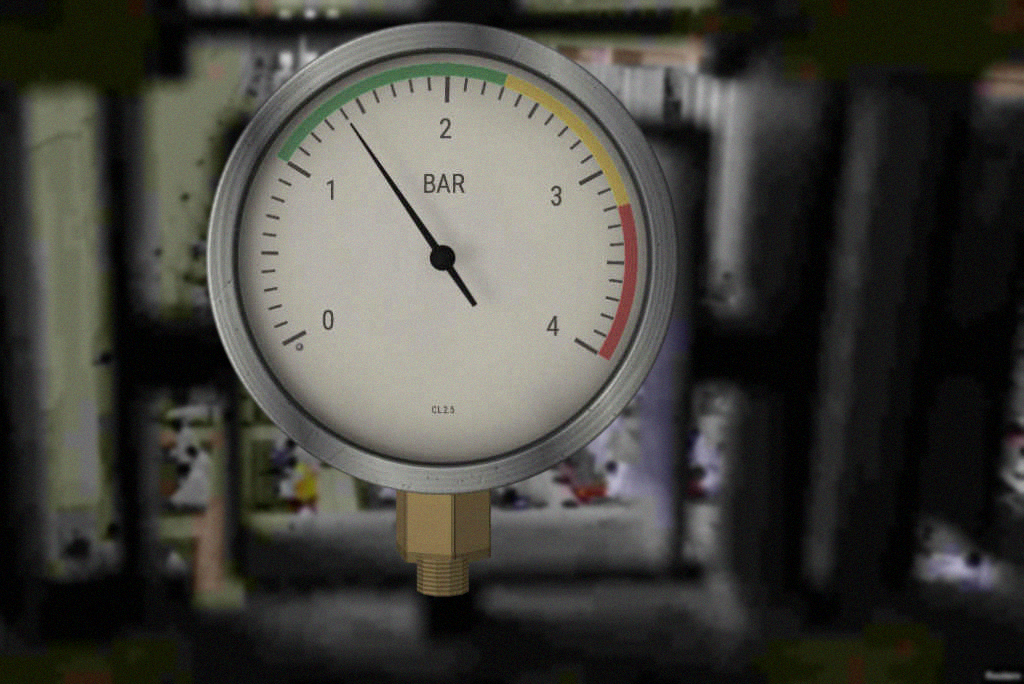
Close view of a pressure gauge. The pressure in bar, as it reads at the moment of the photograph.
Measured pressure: 1.4 bar
